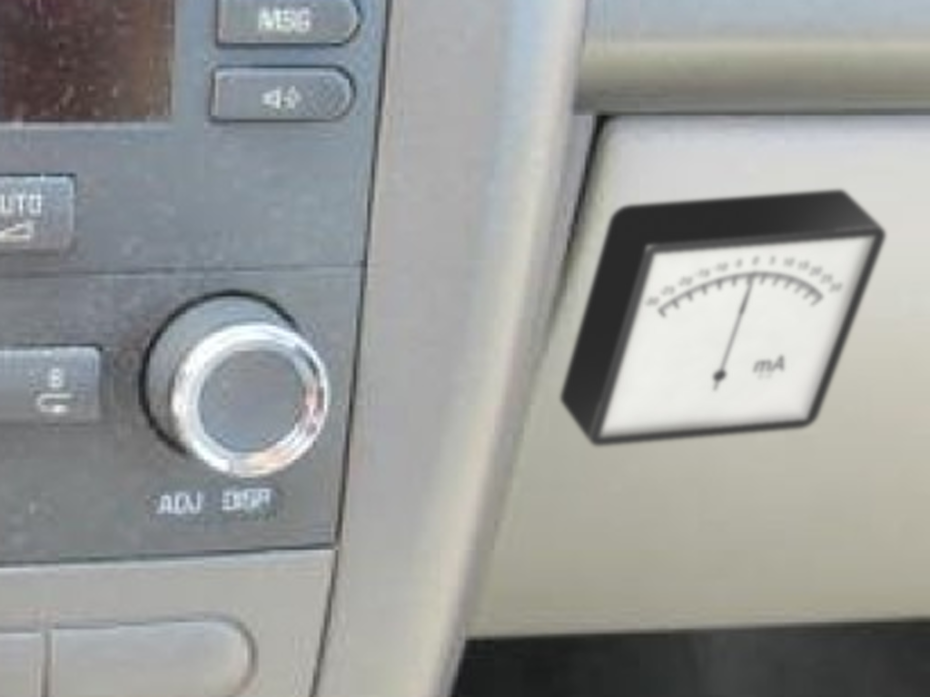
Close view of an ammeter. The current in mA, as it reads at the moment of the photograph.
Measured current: 0 mA
